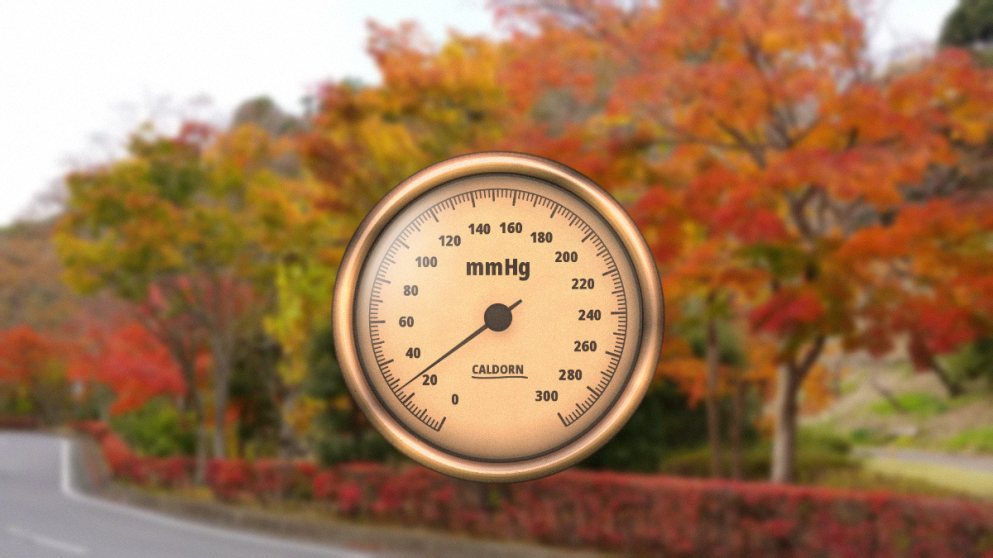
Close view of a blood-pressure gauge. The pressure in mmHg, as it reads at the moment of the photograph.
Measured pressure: 26 mmHg
